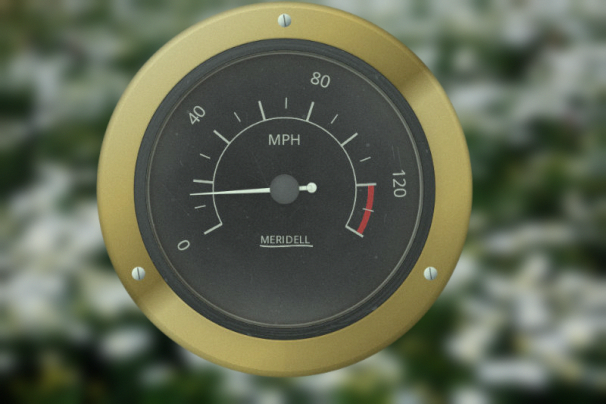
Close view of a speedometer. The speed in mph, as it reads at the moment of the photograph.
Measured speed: 15 mph
